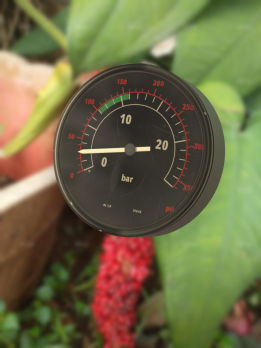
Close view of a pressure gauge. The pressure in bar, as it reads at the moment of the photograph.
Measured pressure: 2 bar
